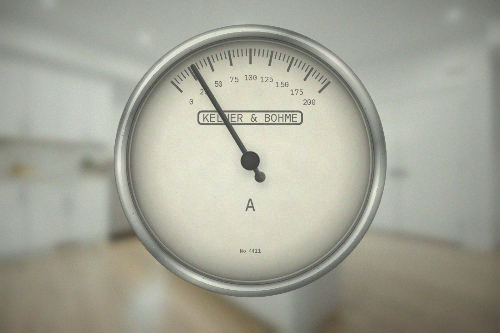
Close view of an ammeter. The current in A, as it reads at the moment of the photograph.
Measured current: 30 A
